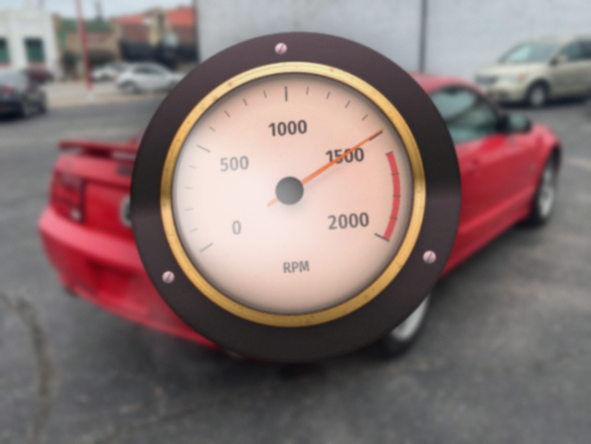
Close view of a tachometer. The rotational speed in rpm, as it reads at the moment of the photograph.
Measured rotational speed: 1500 rpm
